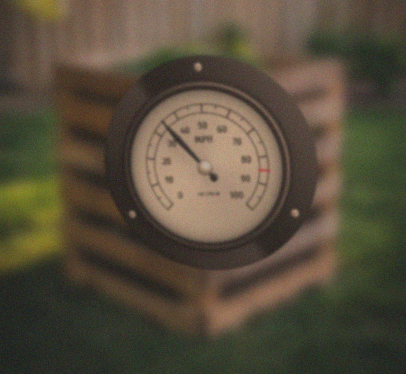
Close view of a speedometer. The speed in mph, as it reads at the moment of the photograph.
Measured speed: 35 mph
